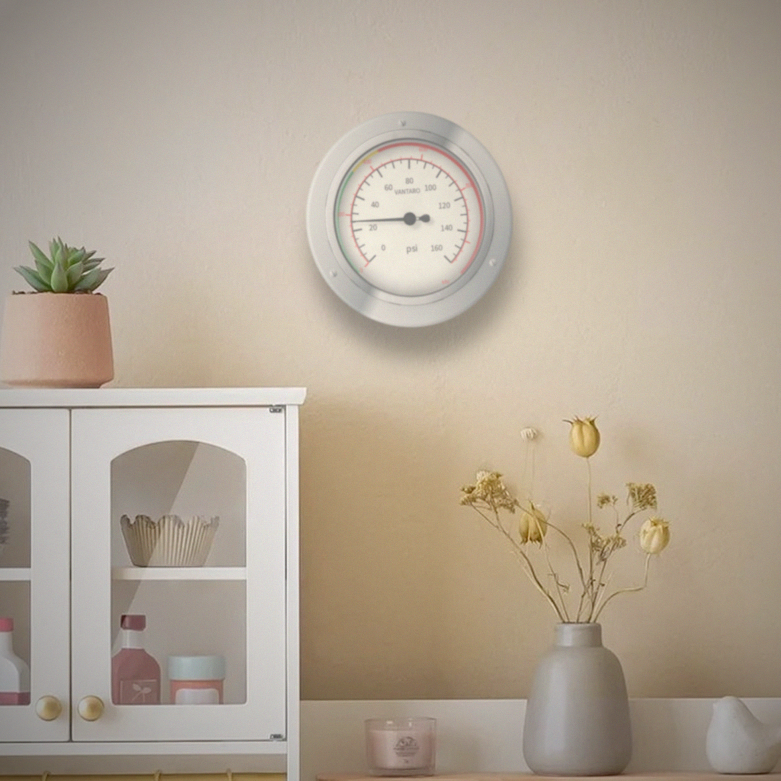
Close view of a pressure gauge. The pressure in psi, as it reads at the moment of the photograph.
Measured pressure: 25 psi
